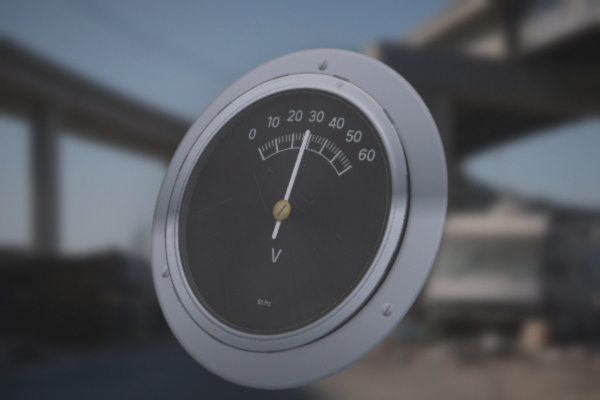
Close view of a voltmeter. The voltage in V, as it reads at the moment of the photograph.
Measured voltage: 30 V
